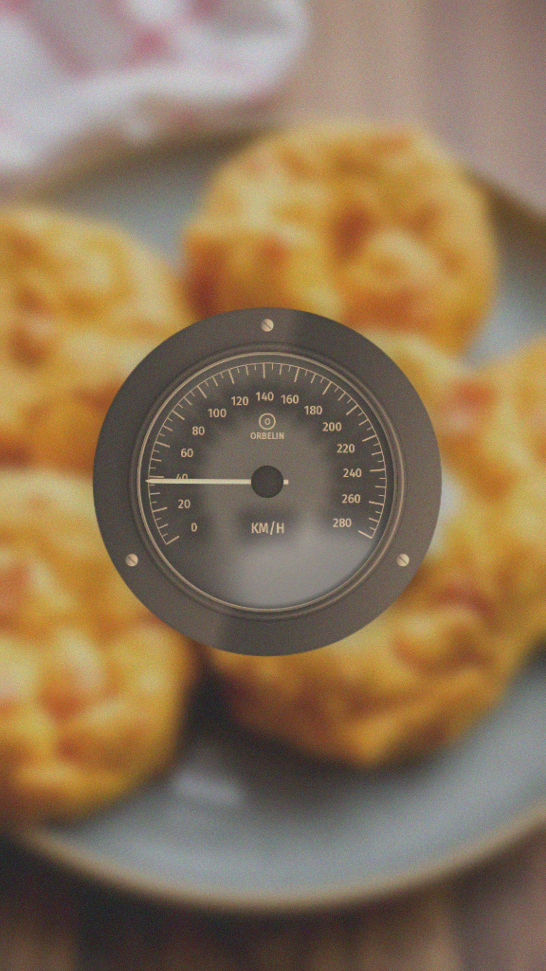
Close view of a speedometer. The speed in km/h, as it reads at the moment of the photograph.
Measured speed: 37.5 km/h
